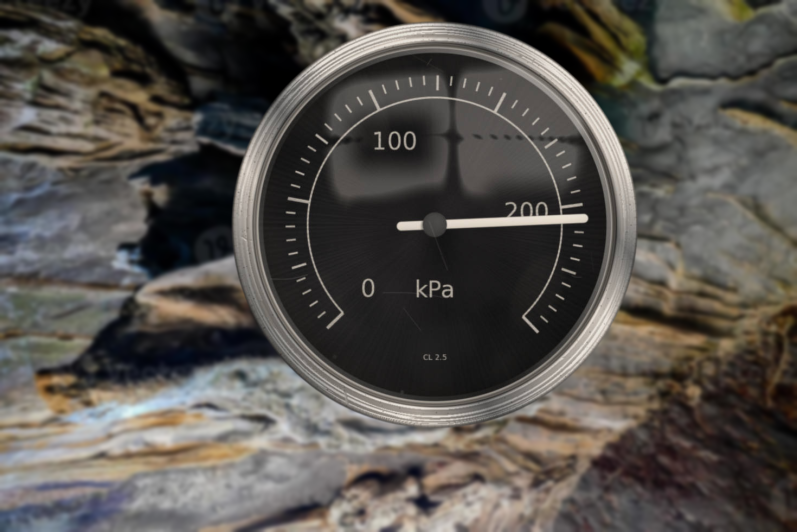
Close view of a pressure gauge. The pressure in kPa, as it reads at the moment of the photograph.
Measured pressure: 205 kPa
